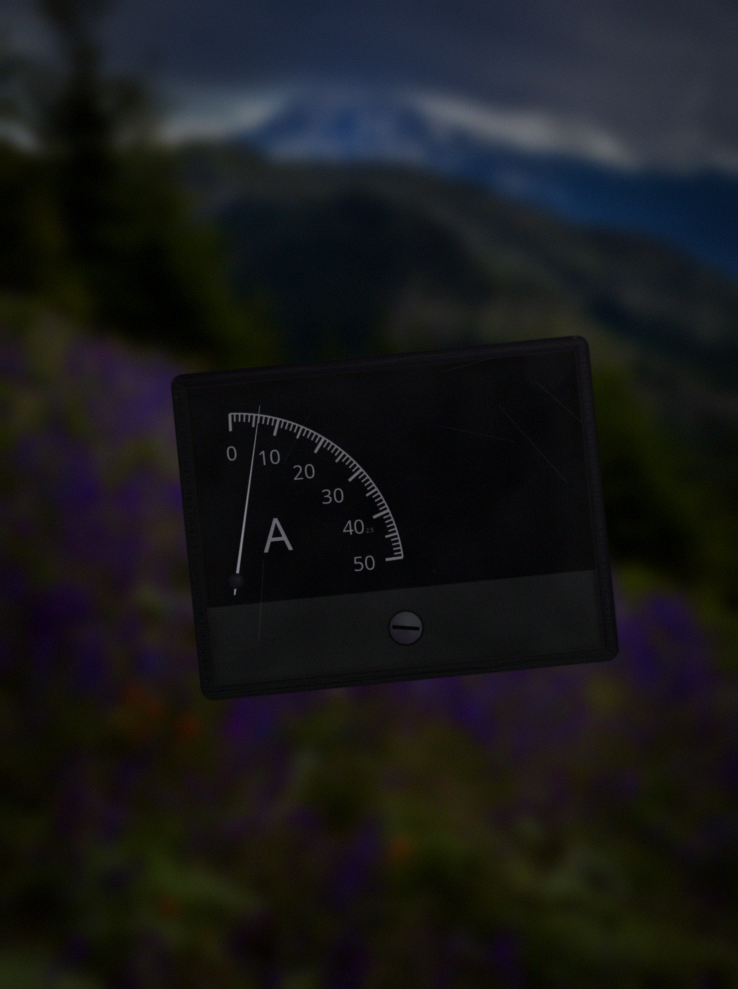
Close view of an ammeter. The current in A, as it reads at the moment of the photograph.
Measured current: 6 A
